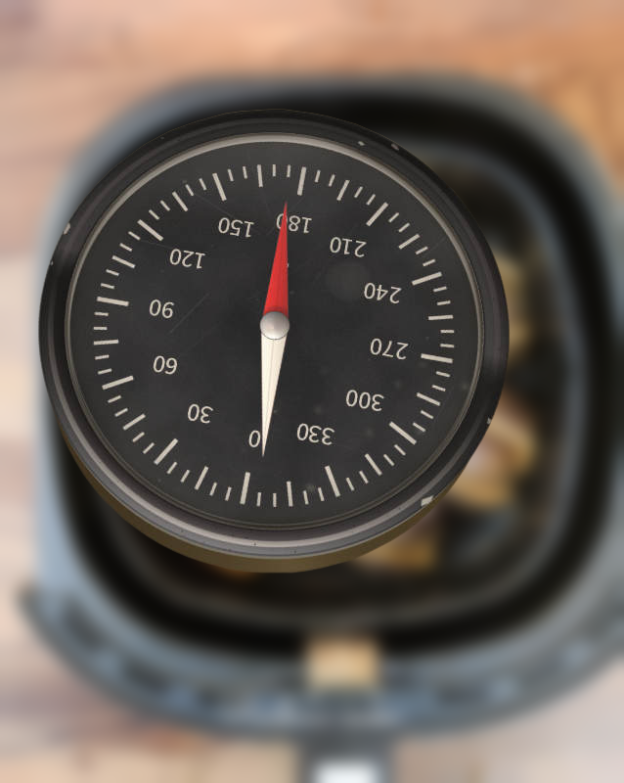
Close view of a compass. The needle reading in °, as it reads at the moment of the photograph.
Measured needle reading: 175 °
